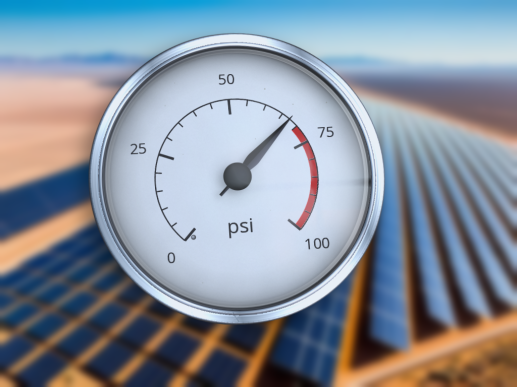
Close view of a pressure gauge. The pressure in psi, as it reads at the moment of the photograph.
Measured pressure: 67.5 psi
